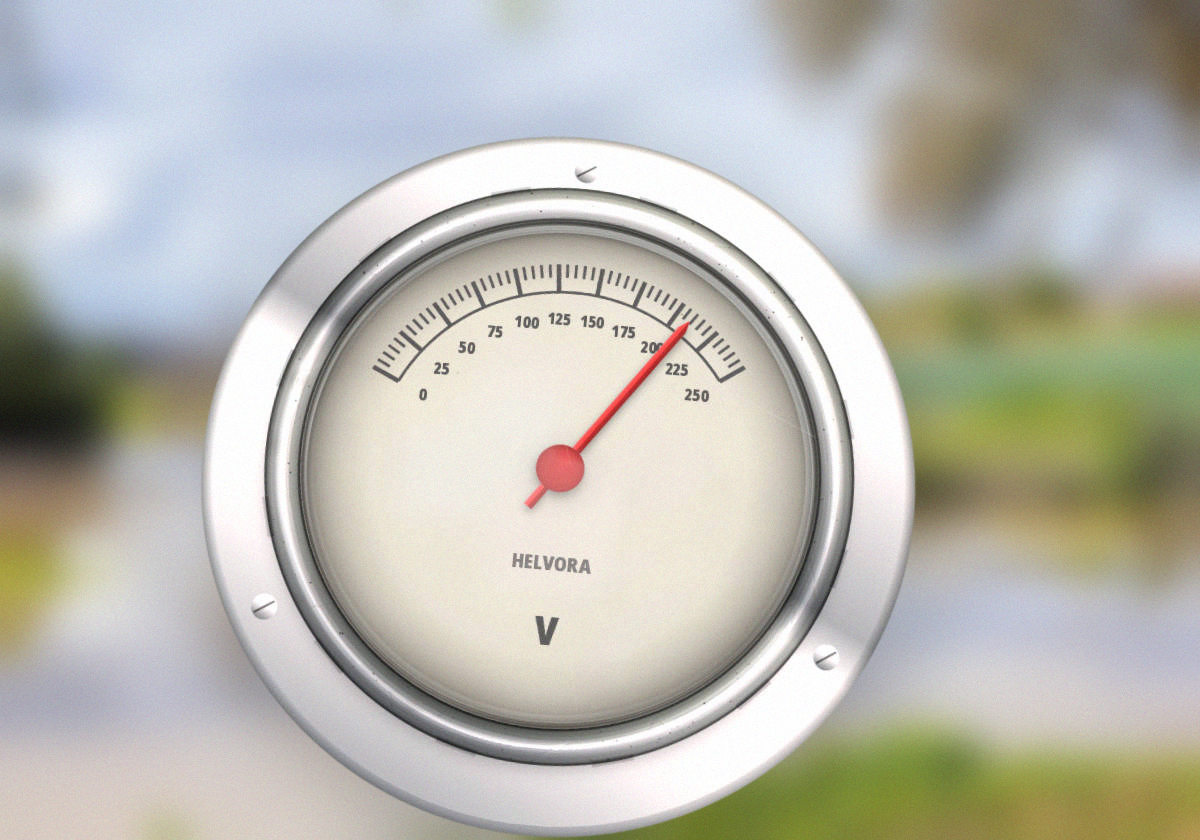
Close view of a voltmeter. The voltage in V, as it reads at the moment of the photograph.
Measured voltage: 210 V
